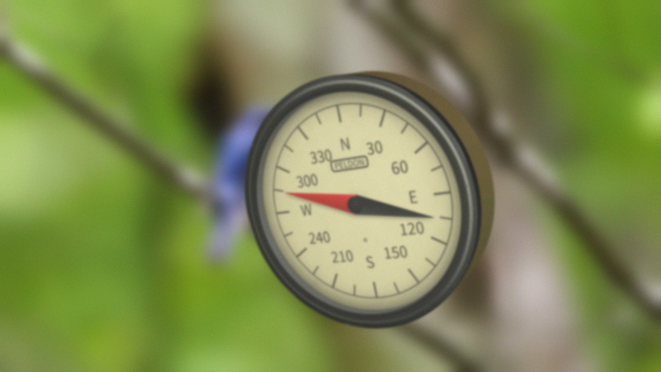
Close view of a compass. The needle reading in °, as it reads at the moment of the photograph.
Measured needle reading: 285 °
